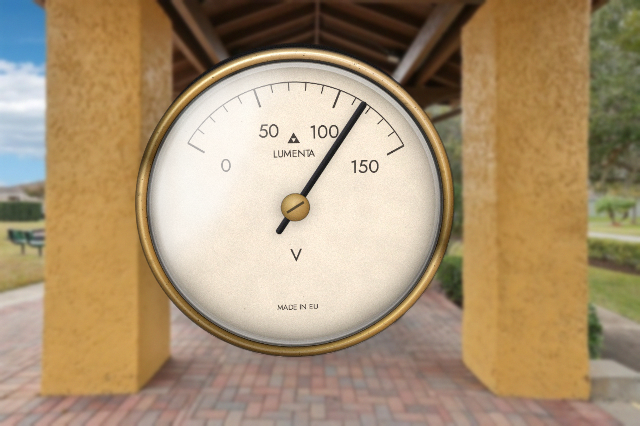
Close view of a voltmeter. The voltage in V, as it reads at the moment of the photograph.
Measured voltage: 115 V
